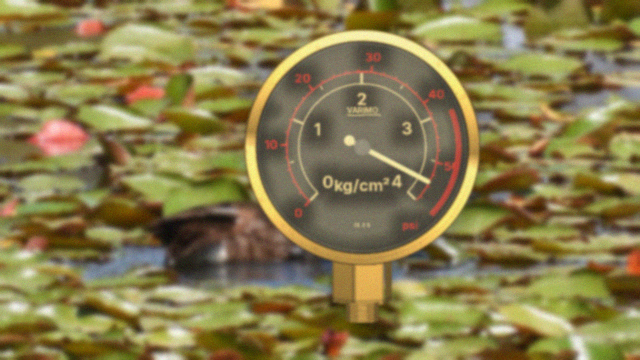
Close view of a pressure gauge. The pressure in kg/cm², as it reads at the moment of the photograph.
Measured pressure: 3.75 kg/cm²
